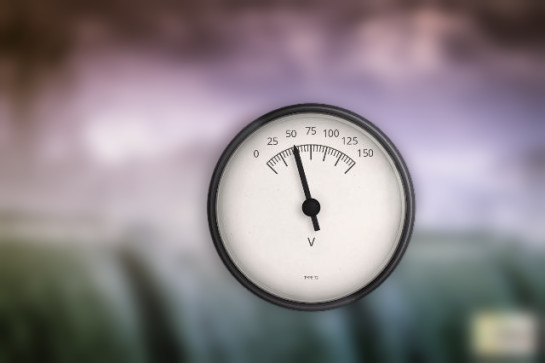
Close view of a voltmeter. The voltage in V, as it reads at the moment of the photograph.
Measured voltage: 50 V
